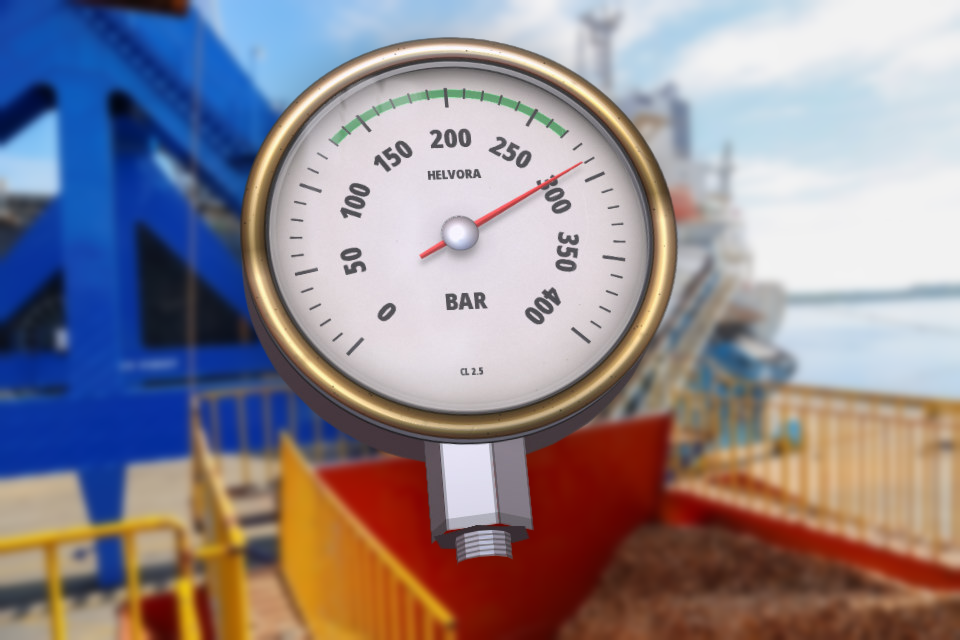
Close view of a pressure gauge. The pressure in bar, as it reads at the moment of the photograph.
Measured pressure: 290 bar
